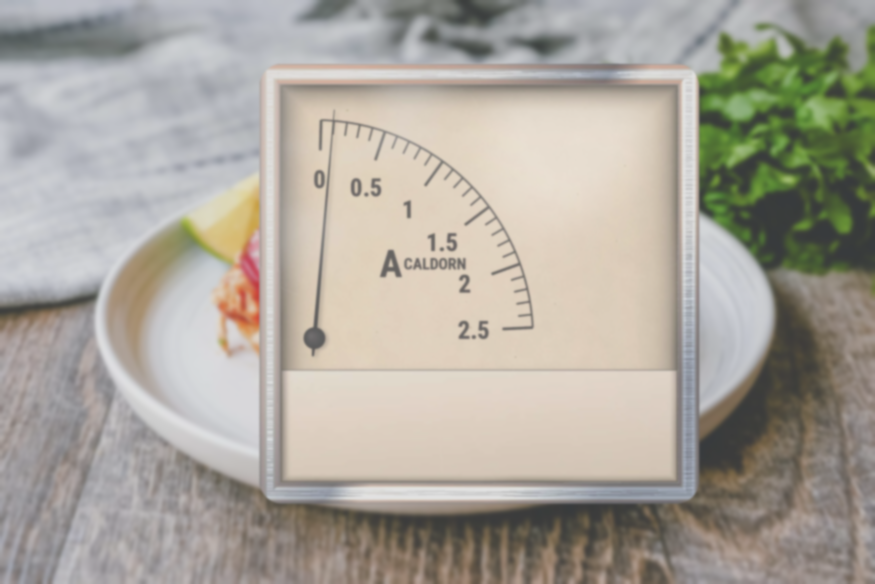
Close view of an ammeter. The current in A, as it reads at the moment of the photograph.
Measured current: 0.1 A
